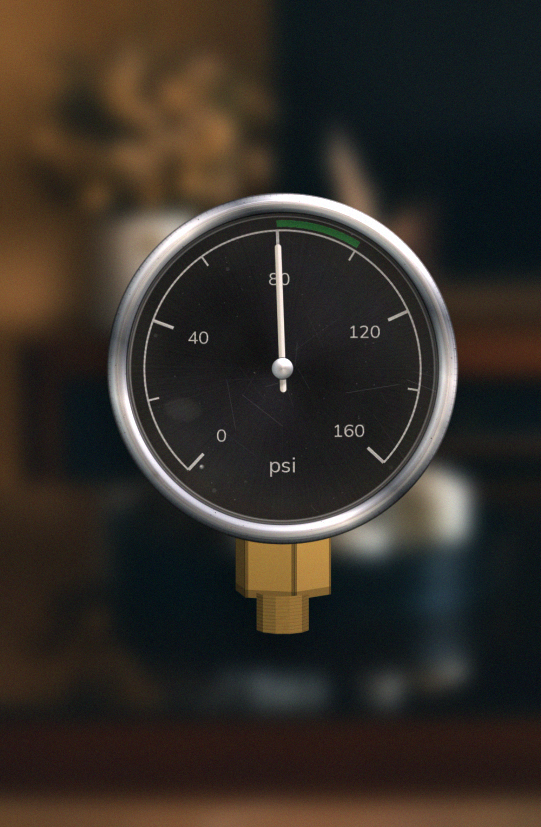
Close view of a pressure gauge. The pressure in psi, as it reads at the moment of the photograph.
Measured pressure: 80 psi
